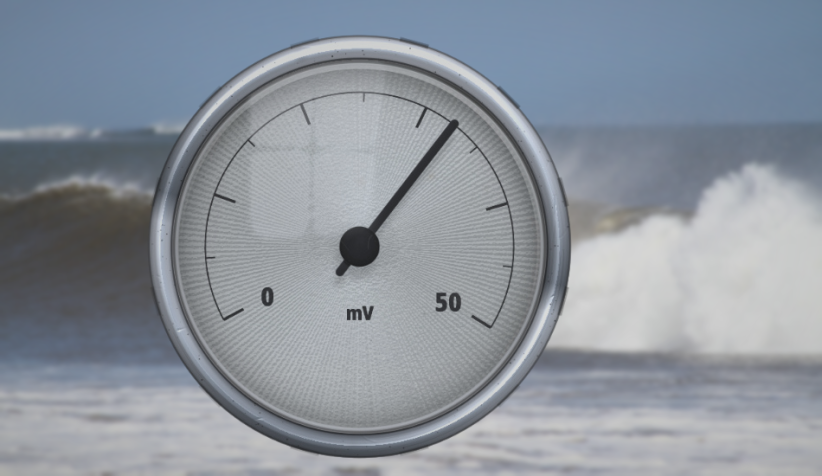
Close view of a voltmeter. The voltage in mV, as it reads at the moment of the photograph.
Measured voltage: 32.5 mV
